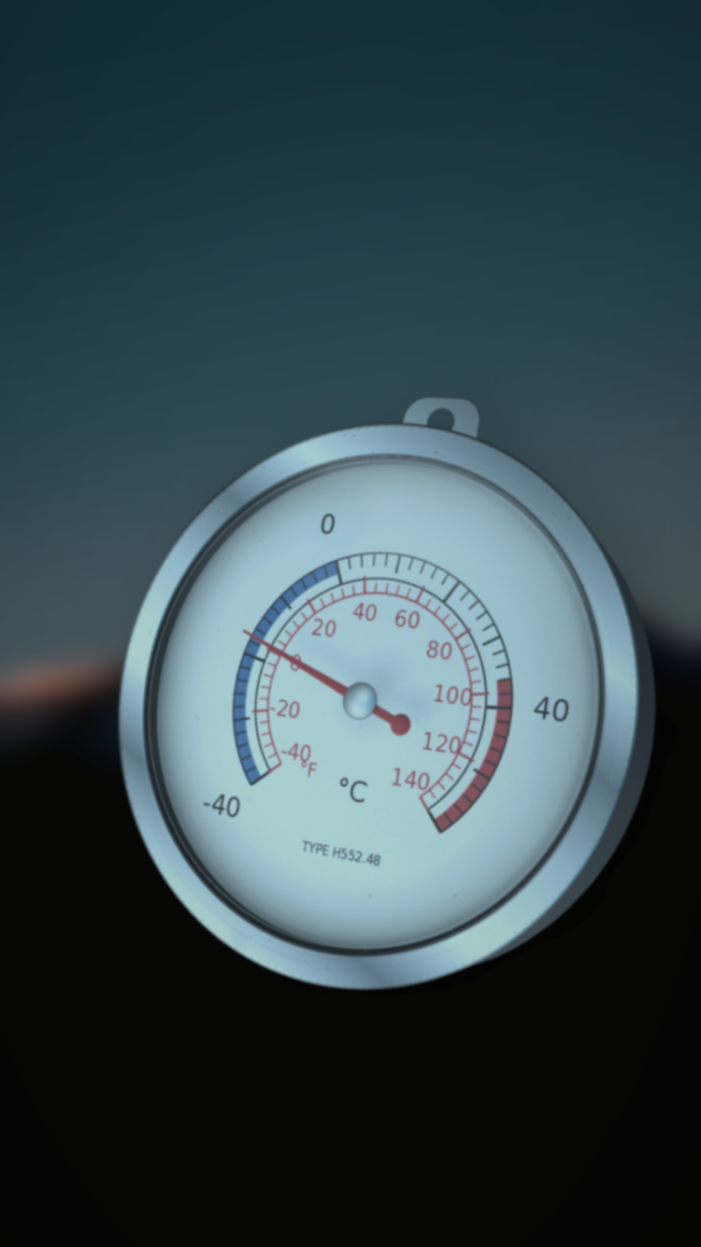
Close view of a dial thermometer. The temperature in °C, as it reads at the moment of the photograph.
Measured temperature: -17 °C
